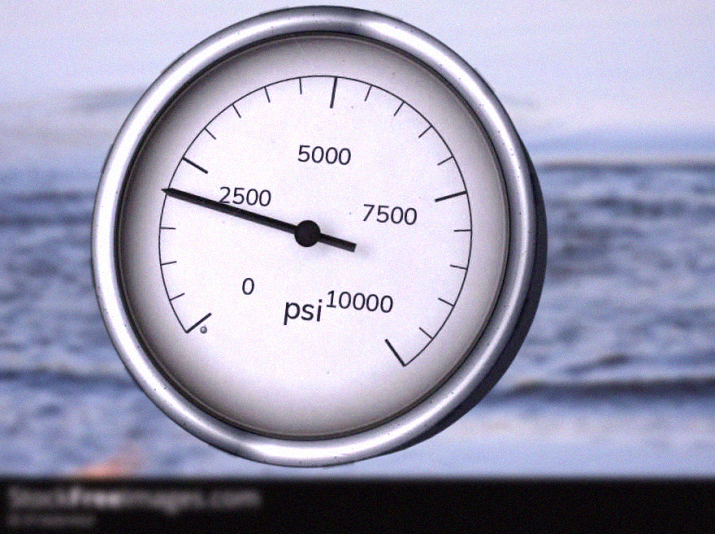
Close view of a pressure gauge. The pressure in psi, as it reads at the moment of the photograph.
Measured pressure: 2000 psi
